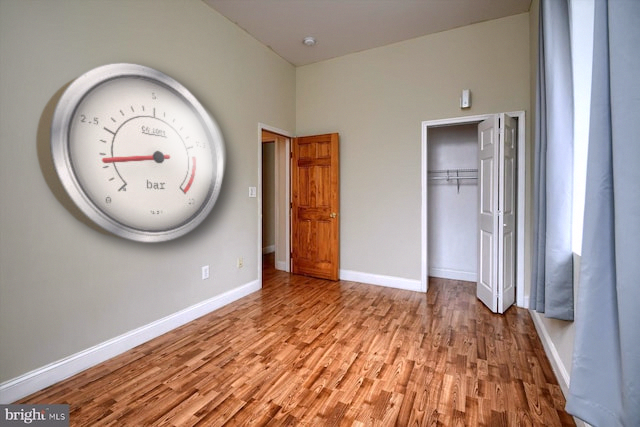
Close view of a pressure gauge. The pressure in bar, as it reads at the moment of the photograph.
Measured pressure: 1.25 bar
